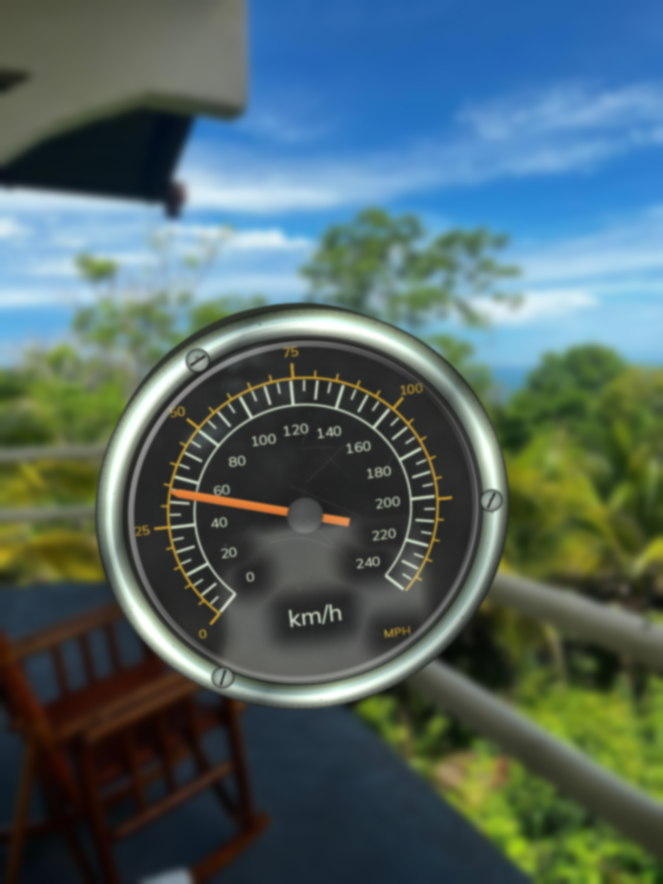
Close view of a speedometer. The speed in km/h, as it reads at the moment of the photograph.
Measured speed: 55 km/h
